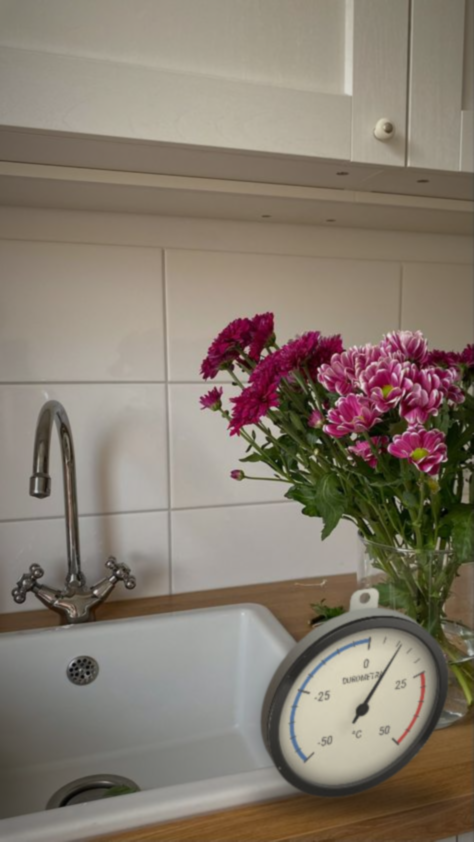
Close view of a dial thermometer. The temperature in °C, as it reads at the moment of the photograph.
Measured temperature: 10 °C
